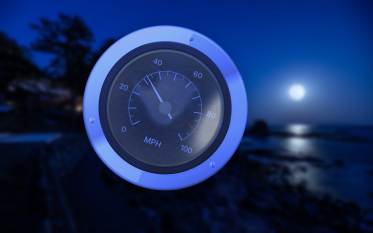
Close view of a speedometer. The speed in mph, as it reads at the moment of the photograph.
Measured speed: 32.5 mph
